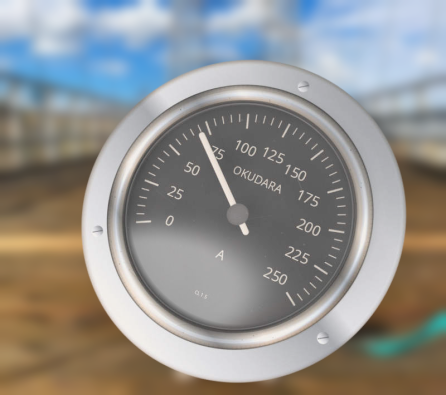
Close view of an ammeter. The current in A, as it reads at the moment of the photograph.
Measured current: 70 A
